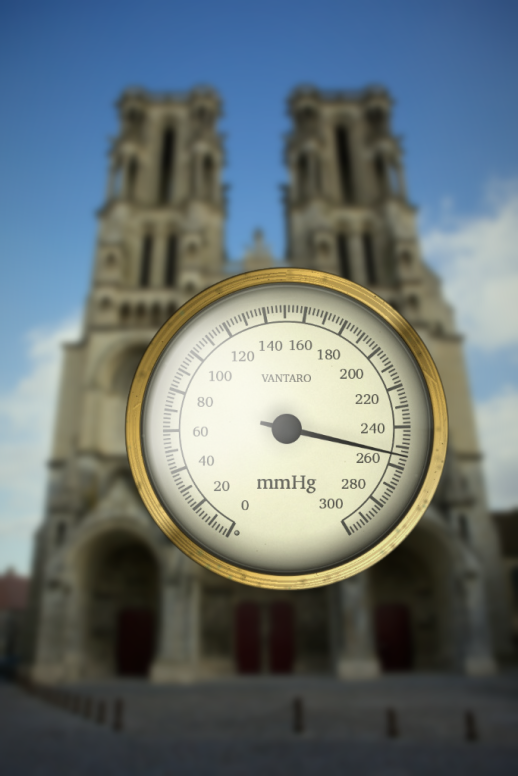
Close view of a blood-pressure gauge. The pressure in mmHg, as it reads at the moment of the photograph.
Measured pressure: 254 mmHg
